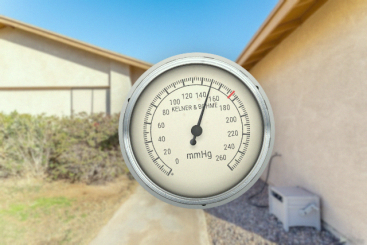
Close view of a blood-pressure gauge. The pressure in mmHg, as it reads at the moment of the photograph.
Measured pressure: 150 mmHg
